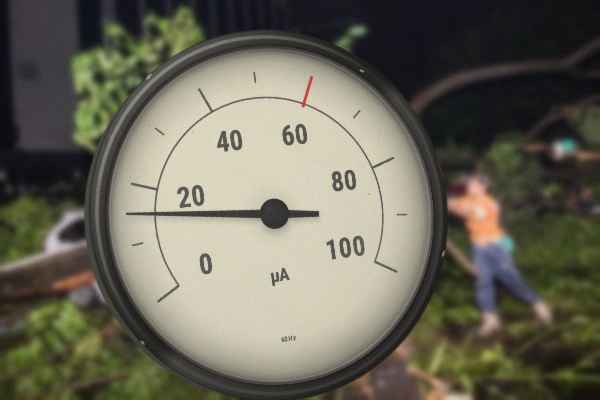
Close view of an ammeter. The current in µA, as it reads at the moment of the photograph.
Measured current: 15 µA
